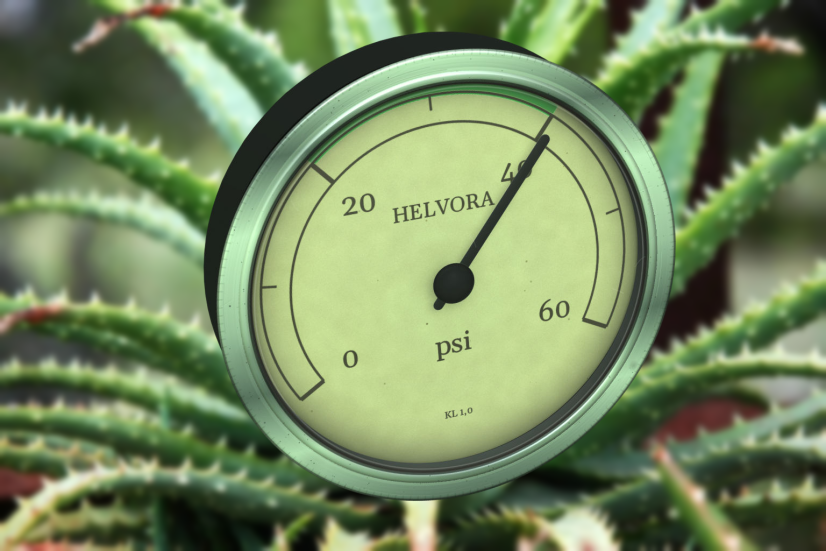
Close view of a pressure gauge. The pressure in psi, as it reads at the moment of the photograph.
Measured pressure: 40 psi
